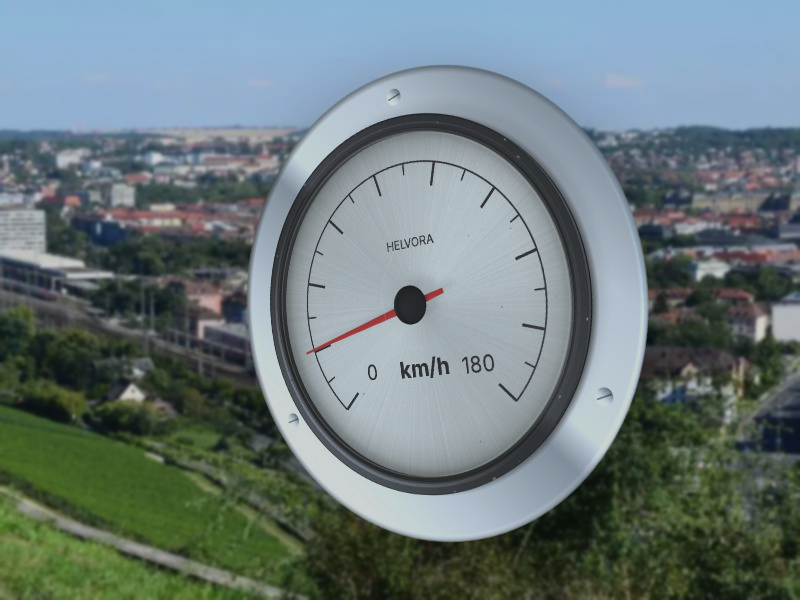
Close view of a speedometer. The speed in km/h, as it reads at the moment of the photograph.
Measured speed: 20 km/h
